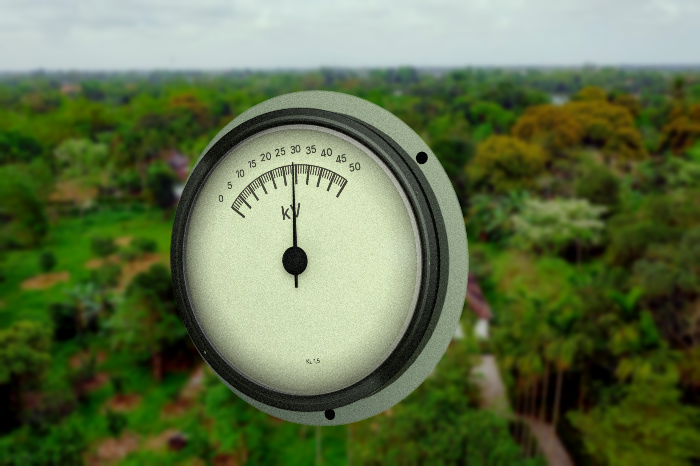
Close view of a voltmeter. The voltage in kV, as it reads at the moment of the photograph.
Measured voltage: 30 kV
